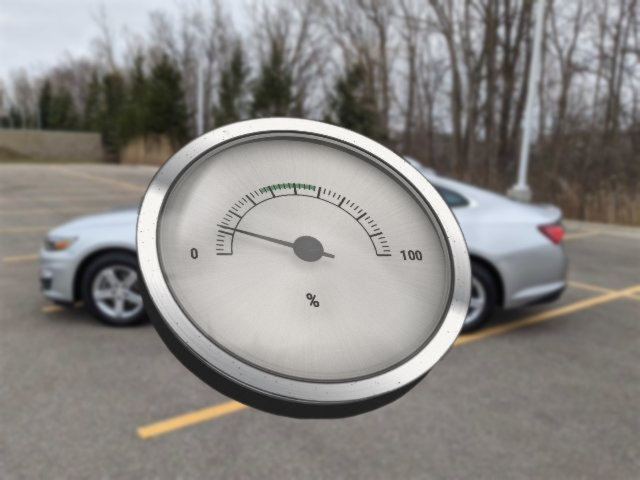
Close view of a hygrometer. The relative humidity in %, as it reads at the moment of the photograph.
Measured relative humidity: 10 %
